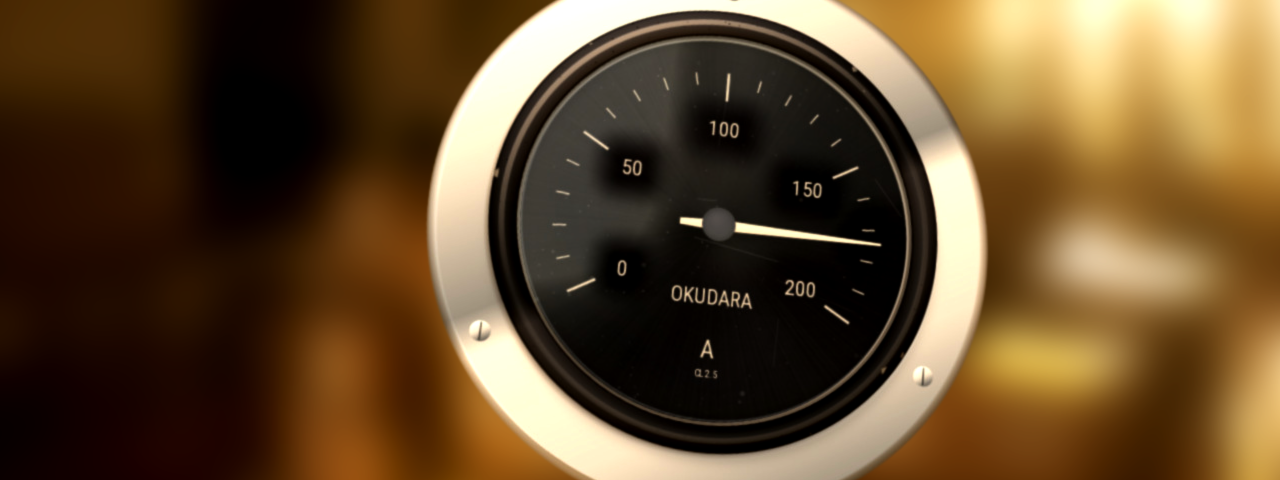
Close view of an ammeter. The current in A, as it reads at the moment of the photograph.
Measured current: 175 A
